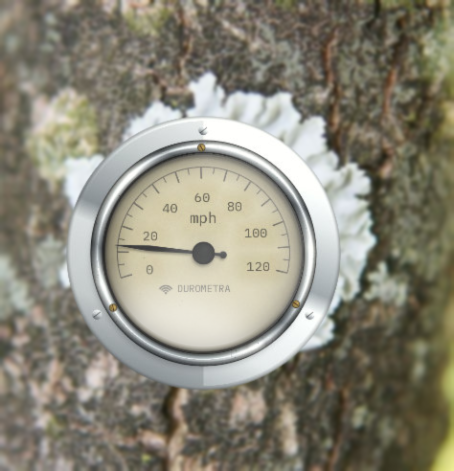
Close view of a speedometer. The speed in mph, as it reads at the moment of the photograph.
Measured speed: 12.5 mph
